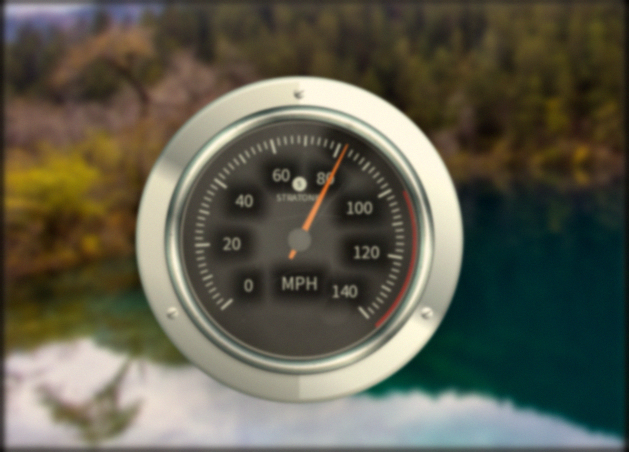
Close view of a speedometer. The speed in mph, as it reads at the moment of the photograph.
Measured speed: 82 mph
